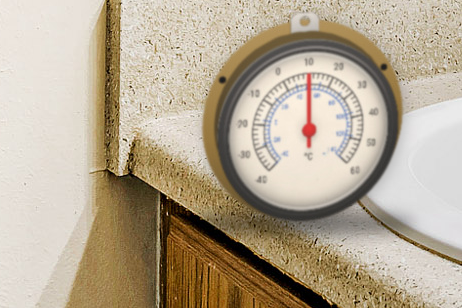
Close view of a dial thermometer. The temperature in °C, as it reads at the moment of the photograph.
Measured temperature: 10 °C
